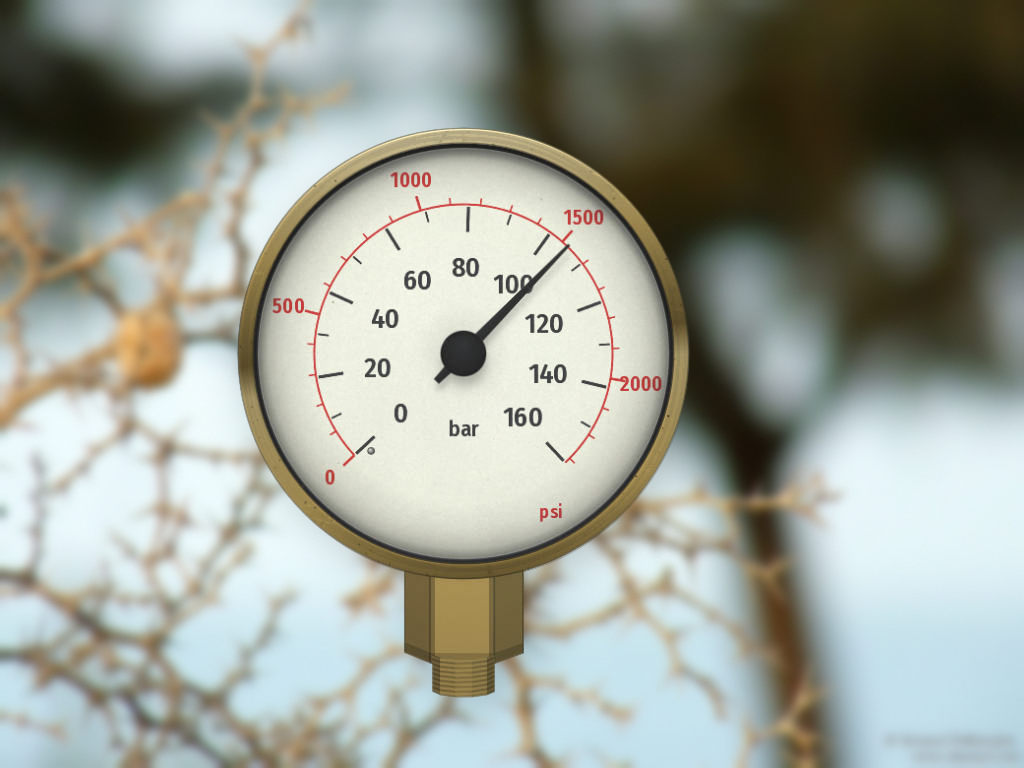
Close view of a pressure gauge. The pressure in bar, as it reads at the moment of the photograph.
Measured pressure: 105 bar
